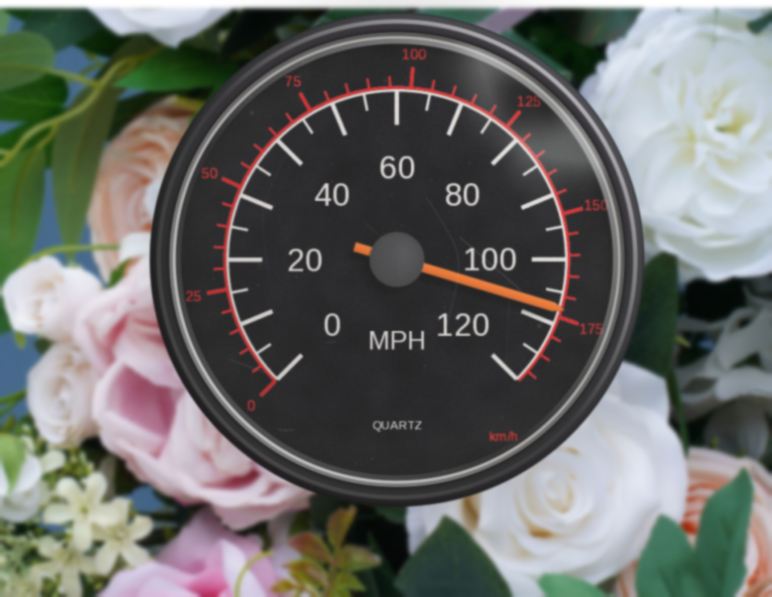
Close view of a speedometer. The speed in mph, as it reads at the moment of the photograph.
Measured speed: 107.5 mph
